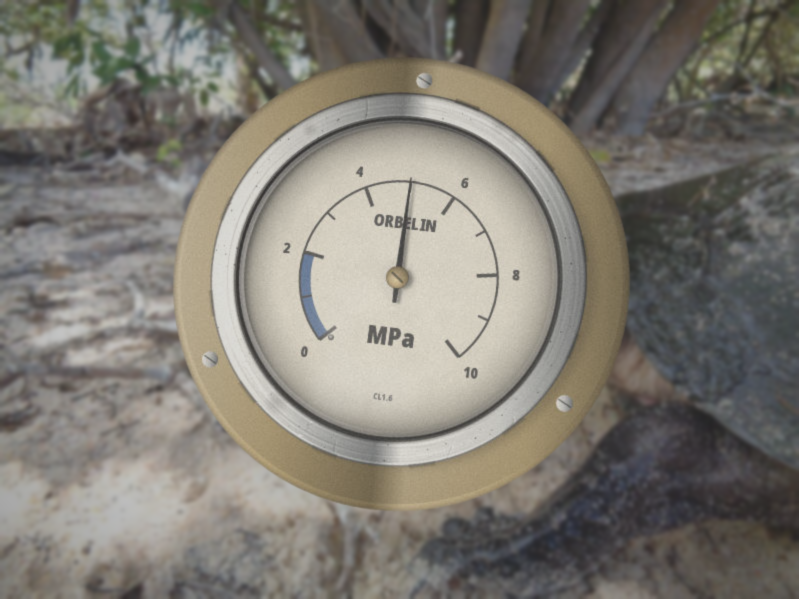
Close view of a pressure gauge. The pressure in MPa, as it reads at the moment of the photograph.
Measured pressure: 5 MPa
